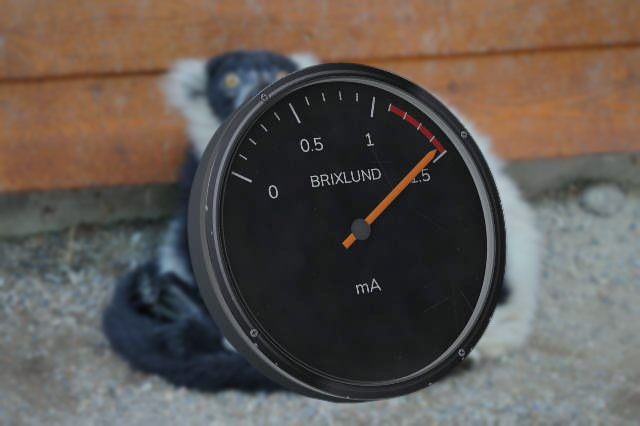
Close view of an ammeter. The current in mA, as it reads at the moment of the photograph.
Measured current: 1.45 mA
